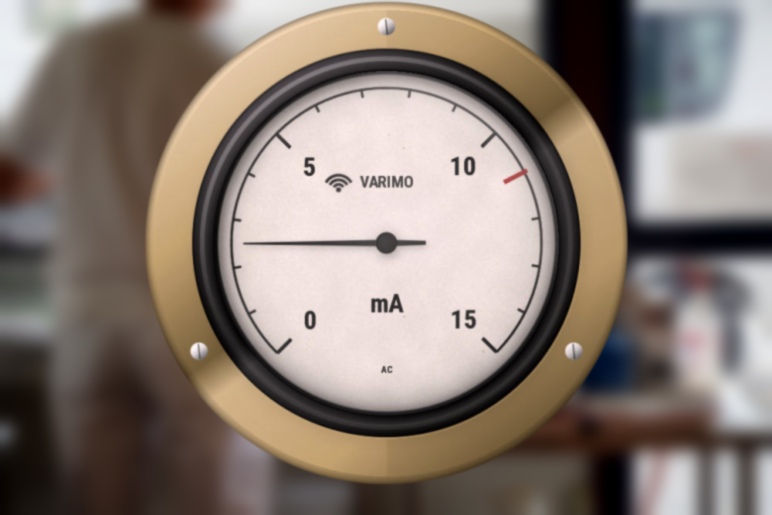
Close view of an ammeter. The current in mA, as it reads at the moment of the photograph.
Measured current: 2.5 mA
